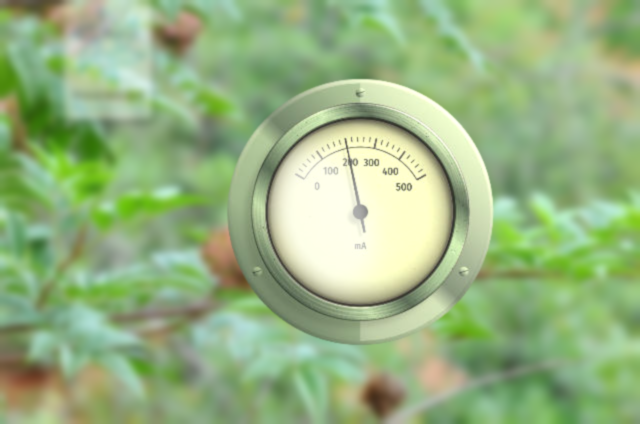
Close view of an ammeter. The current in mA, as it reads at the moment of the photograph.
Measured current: 200 mA
